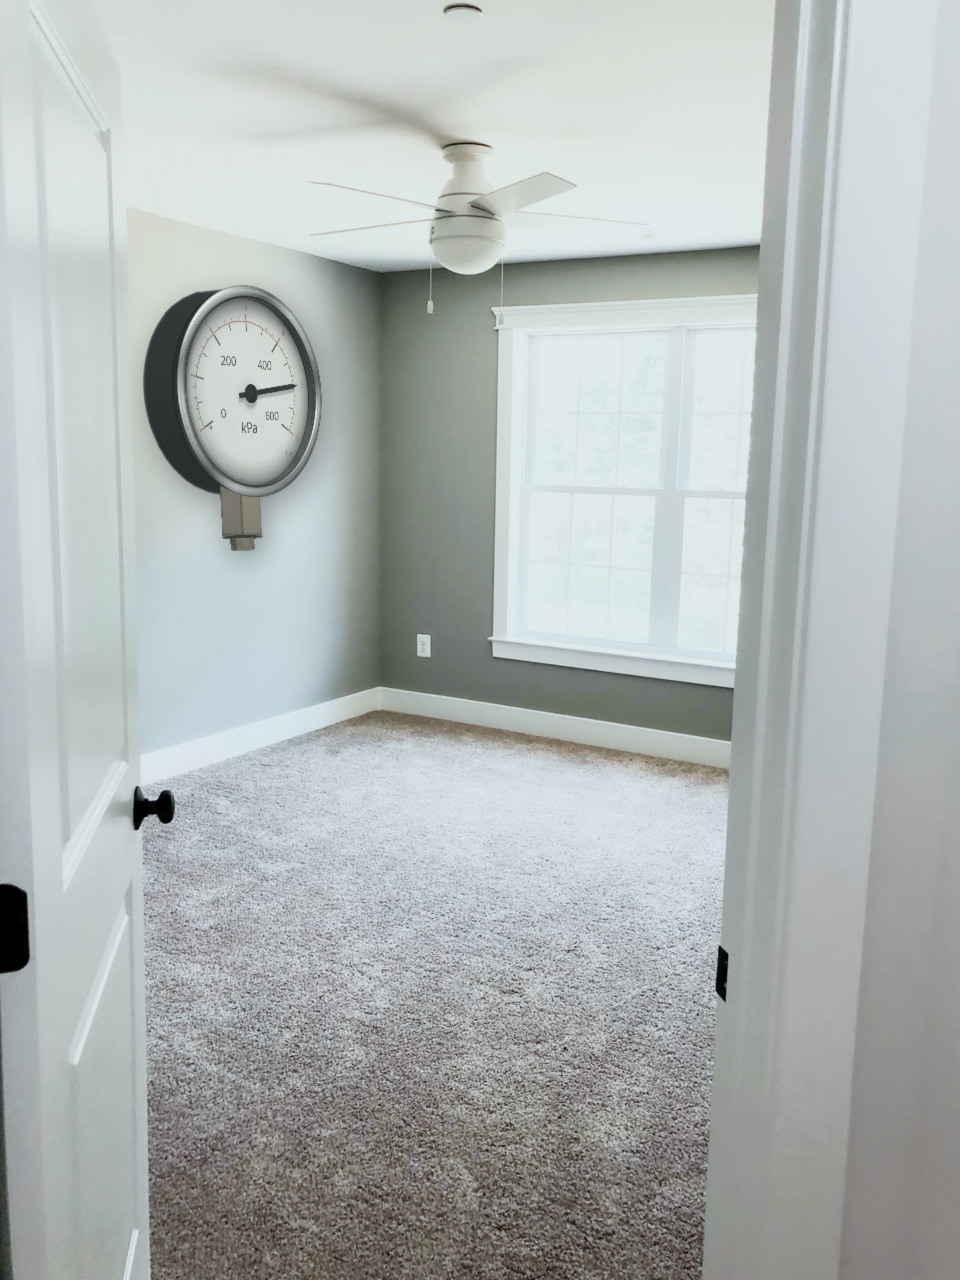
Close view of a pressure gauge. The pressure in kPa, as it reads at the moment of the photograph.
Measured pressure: 500 kPa
